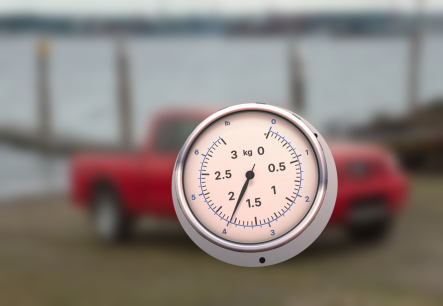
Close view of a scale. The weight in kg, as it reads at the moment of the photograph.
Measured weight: 1.8 kg
